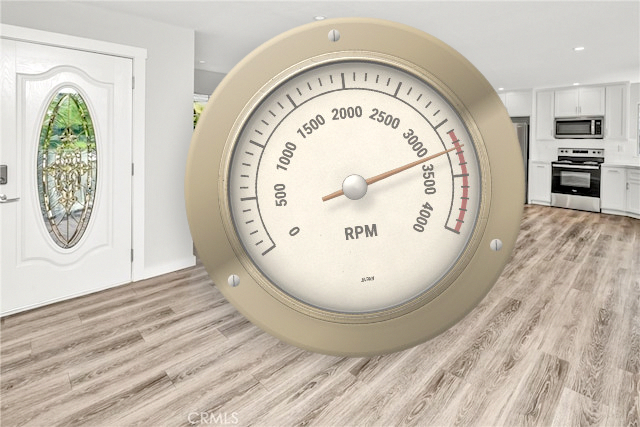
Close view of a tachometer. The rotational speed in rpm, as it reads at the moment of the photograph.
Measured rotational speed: 3250 rpm
